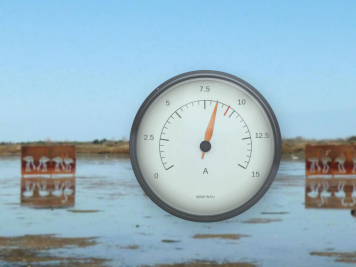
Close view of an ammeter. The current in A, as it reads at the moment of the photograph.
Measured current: 8.5 A
